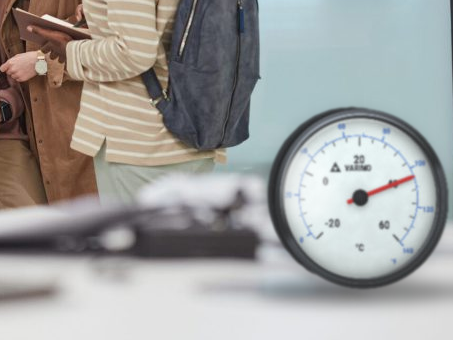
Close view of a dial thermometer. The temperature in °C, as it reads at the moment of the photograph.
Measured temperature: 40 °C
